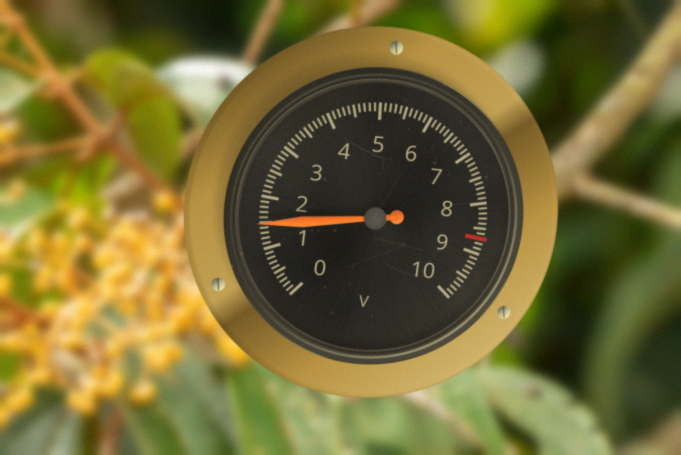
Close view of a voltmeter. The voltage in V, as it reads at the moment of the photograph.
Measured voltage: 1.5 V
